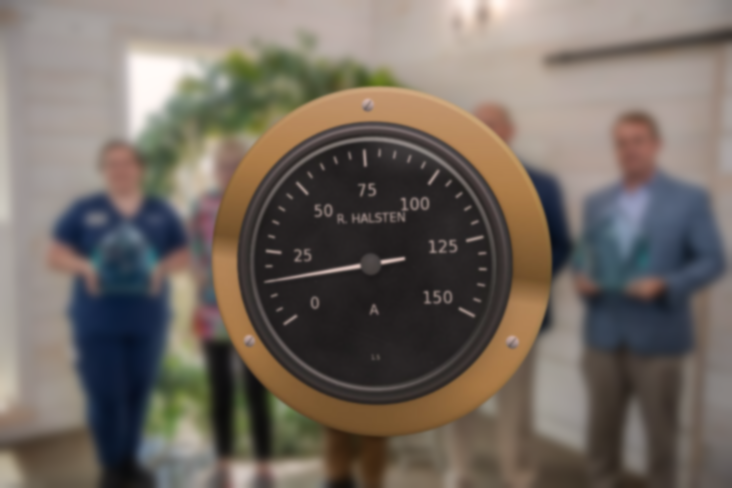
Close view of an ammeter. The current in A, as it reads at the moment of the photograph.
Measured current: 15 A
